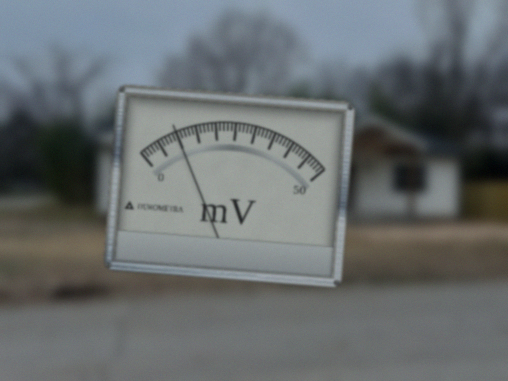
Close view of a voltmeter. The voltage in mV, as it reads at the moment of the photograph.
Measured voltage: 10 mV
